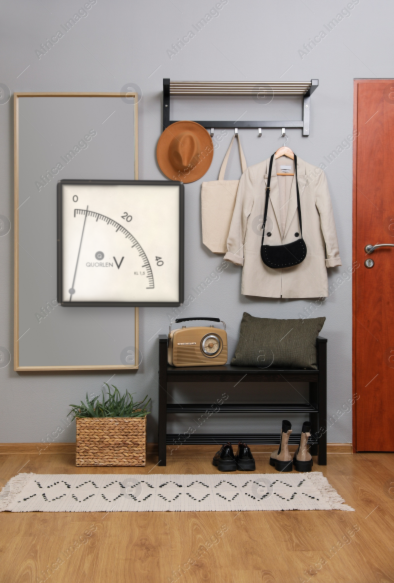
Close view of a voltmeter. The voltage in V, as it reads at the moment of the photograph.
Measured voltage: 5 V
